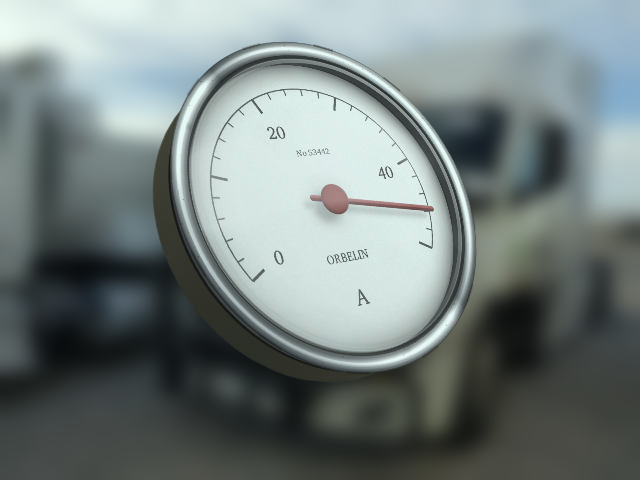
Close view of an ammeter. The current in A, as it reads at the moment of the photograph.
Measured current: 46 A
